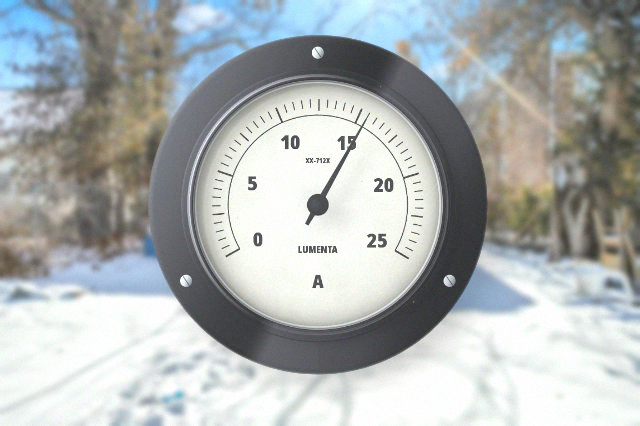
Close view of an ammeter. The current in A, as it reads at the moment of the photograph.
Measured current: 15.5 A
